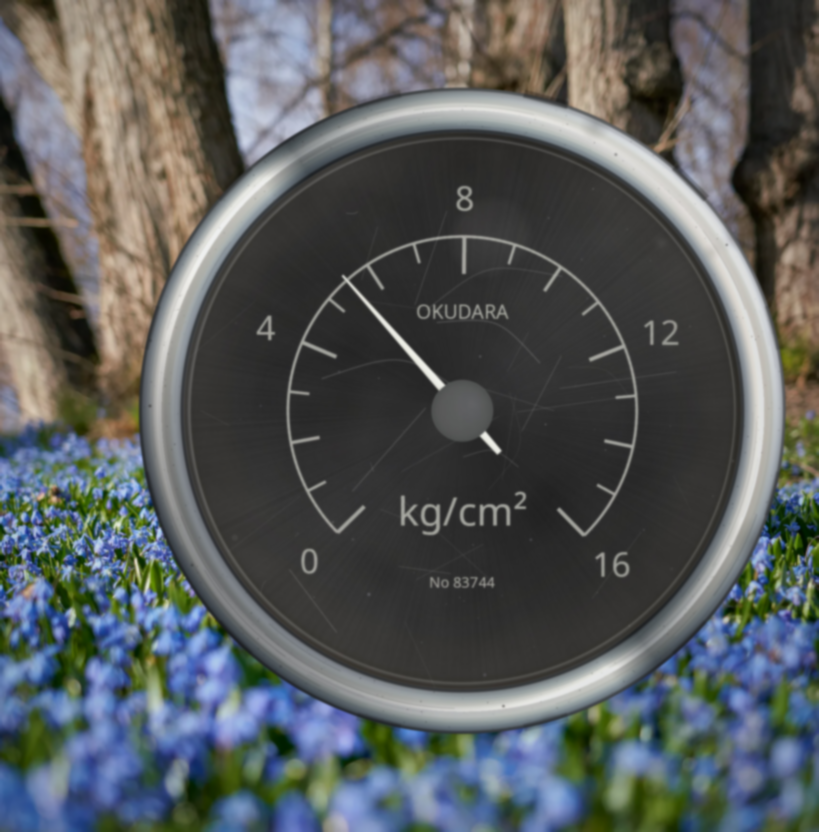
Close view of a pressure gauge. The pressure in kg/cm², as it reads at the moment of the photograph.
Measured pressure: 5.5 kg/cm²
